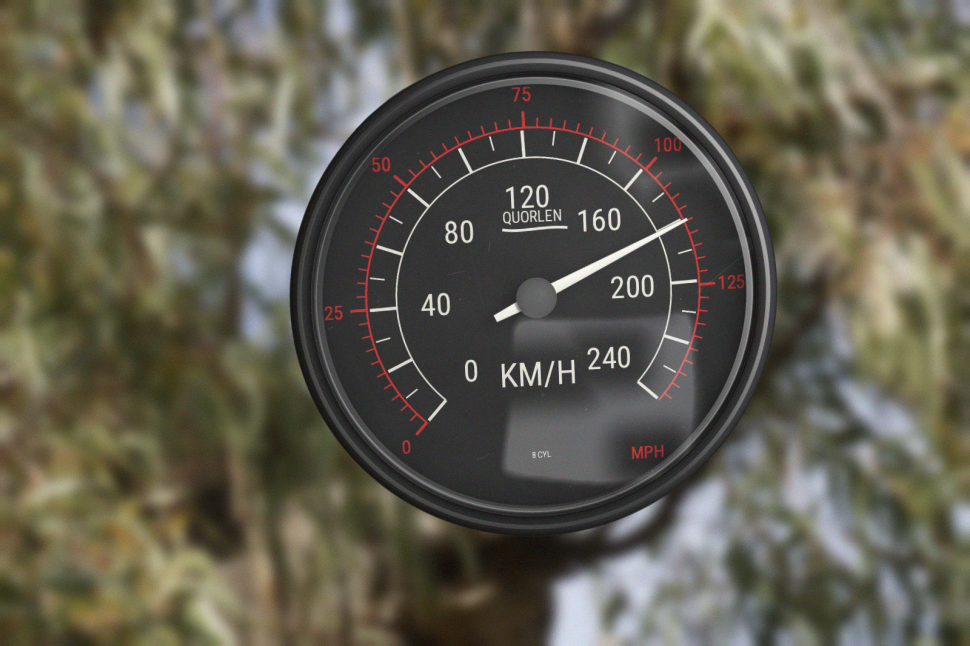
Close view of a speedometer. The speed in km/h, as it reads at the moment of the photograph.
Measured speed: 180 km/h
